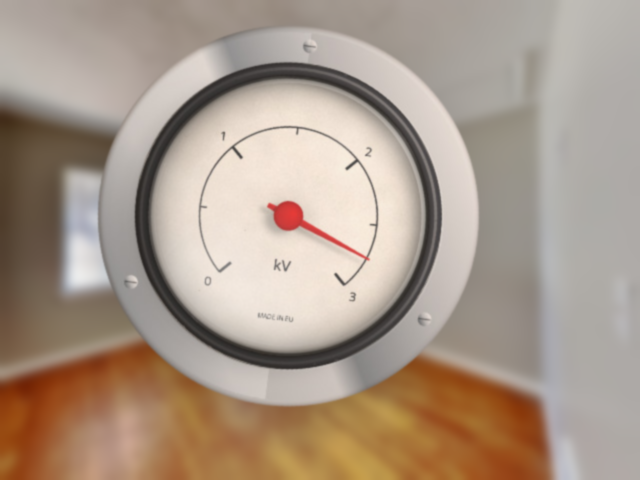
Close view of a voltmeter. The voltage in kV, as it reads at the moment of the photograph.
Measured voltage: 2.75 kV
